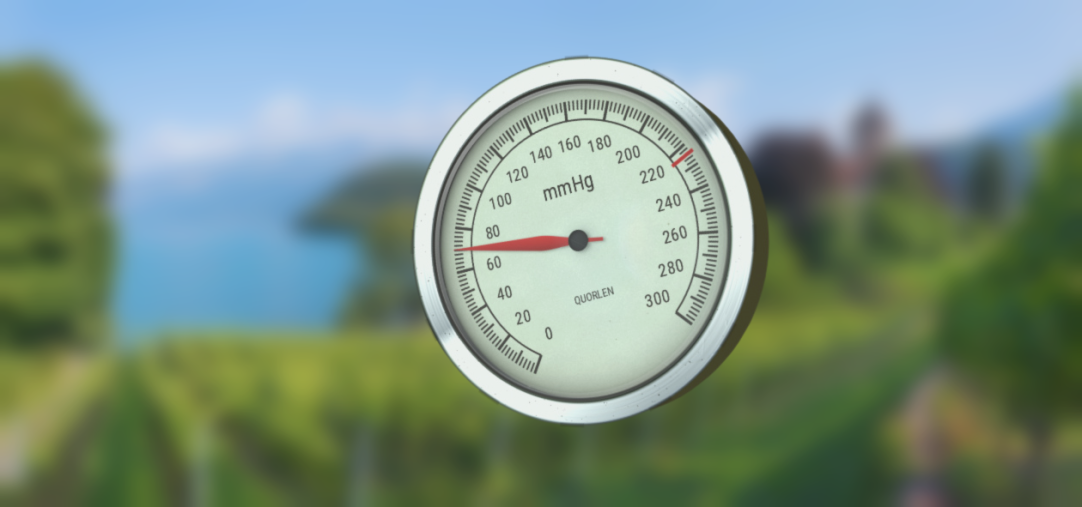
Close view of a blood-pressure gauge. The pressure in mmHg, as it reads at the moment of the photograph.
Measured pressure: 70 mmHg
